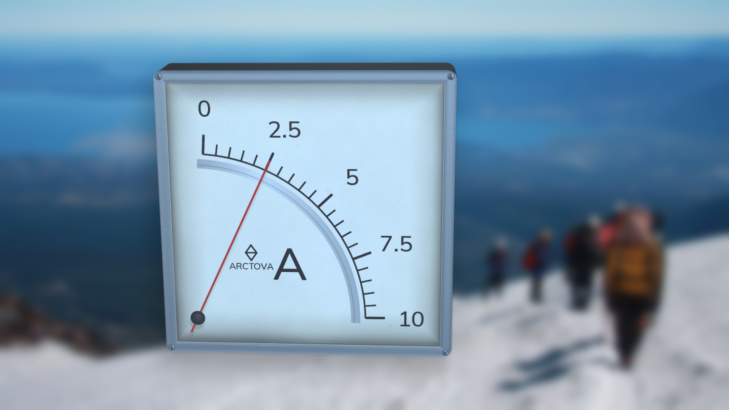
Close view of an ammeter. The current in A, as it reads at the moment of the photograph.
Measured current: 2.5 A
